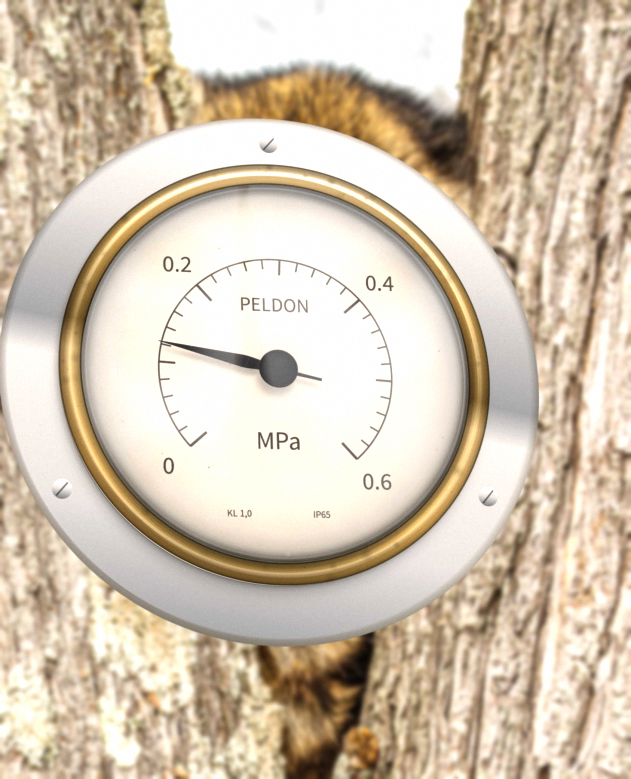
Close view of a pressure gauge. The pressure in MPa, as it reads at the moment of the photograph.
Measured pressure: 0.12 MPa
